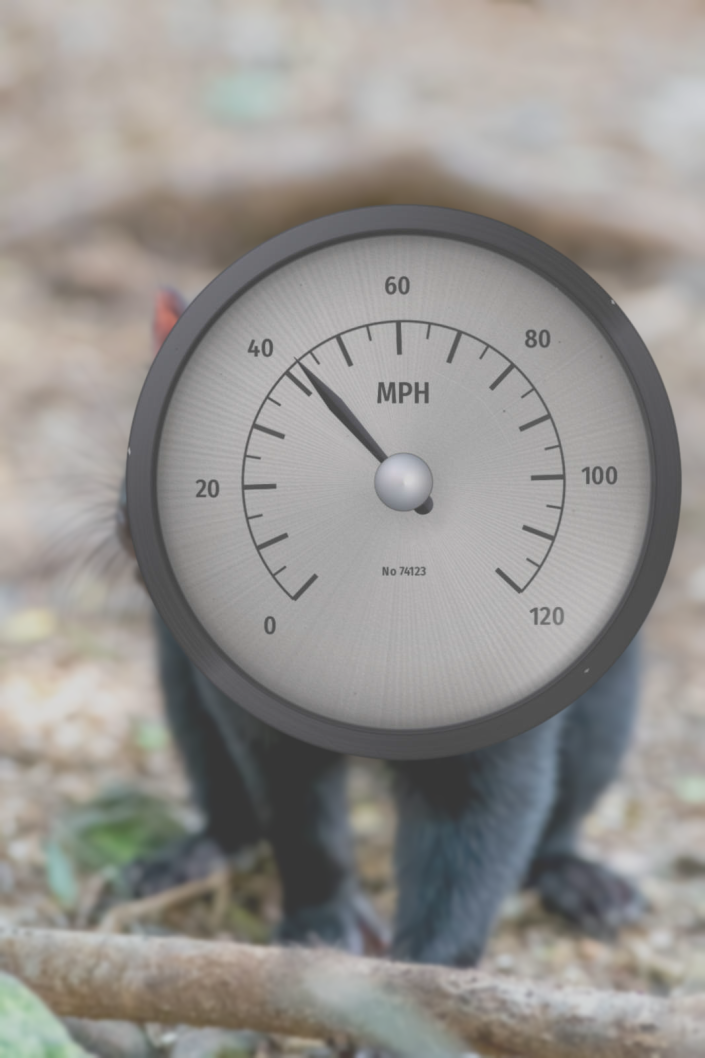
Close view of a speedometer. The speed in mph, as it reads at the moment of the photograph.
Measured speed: 42.5 mph
